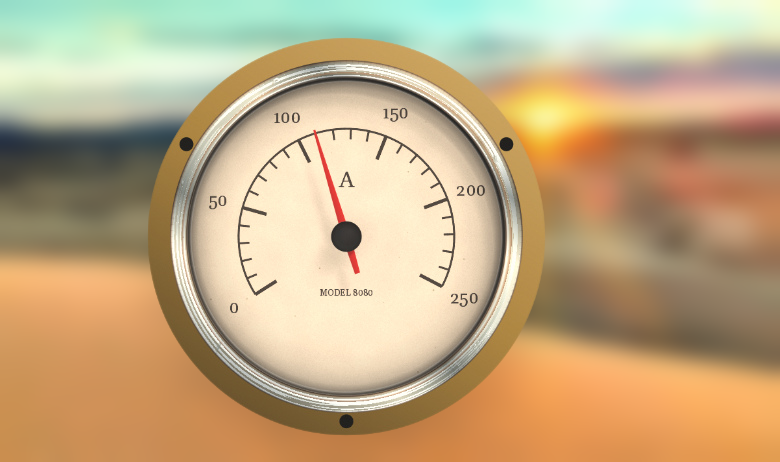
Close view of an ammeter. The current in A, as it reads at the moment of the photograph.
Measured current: 110 A
